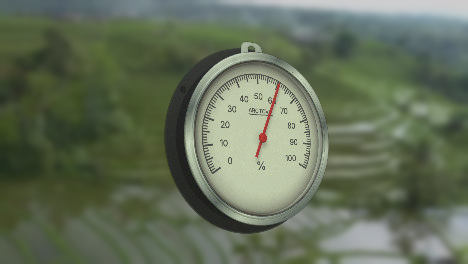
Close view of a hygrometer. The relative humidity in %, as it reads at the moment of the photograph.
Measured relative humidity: 60 %
